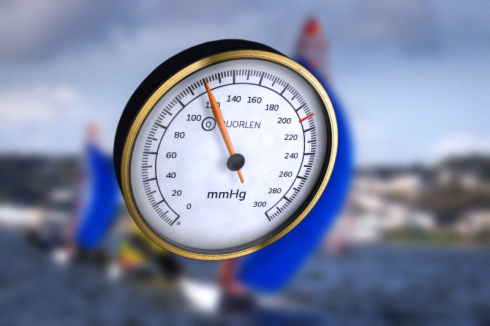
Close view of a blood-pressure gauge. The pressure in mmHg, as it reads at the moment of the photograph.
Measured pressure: 120 mmHg
